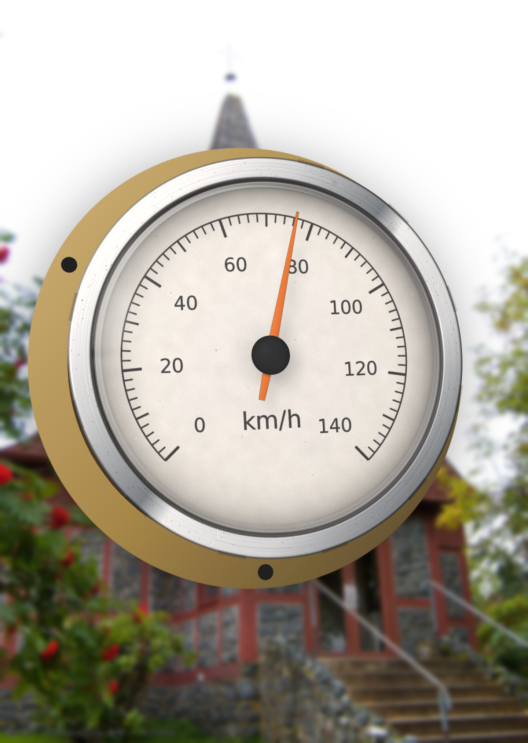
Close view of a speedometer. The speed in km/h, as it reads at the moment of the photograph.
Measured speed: 76 km/h
